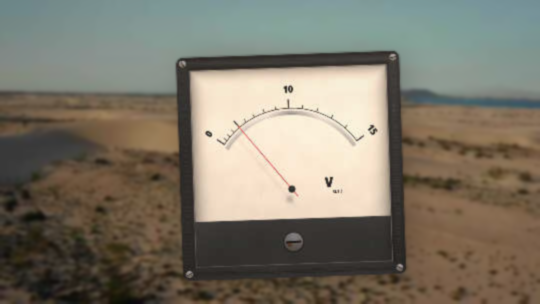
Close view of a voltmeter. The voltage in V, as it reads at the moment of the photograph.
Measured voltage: 5 V
